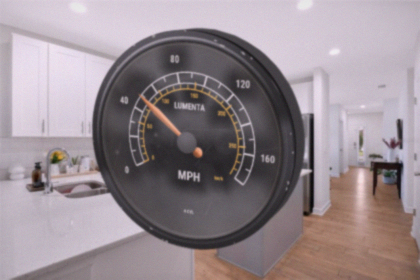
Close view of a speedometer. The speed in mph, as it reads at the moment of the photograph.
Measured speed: 50 mph
